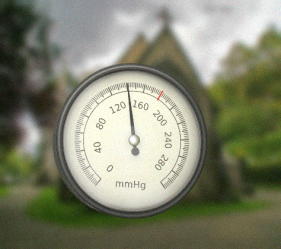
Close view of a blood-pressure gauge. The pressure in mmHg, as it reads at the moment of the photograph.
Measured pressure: 140 mmHg
